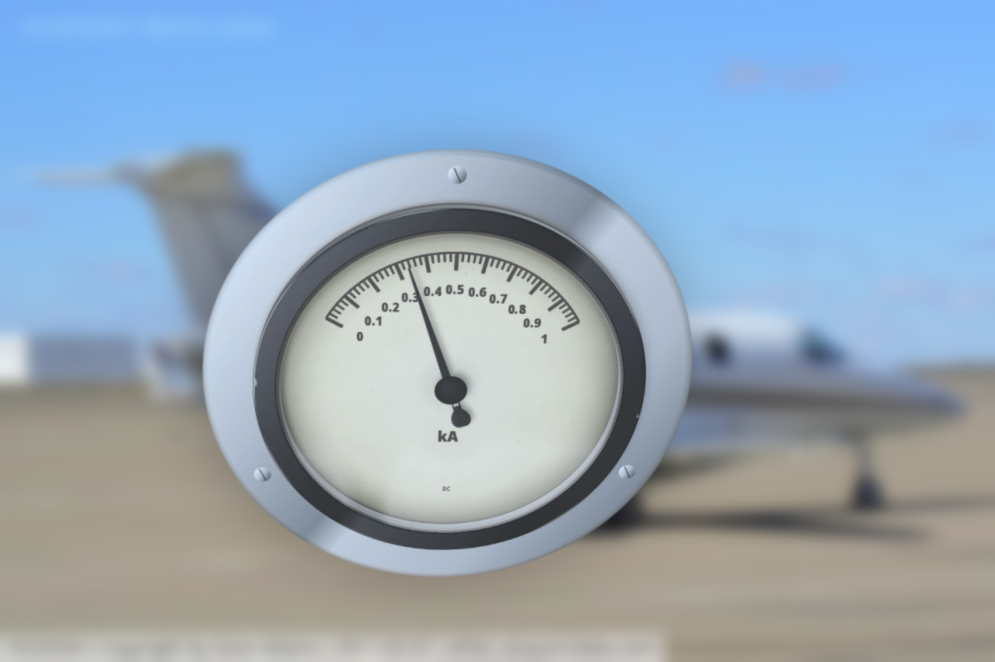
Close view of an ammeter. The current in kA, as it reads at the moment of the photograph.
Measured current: 0.34 kA
